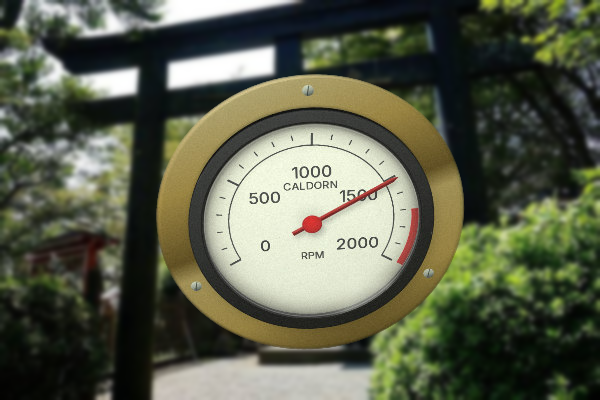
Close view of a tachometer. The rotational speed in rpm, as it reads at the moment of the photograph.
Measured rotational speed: 1500 rpm
